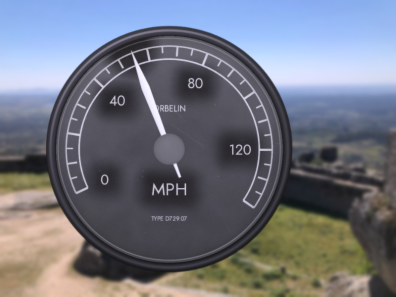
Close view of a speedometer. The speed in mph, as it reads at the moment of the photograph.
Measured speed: 55 mph
